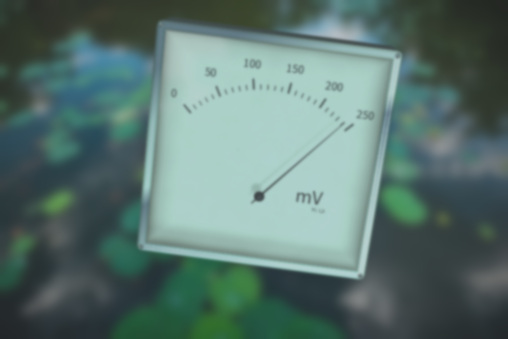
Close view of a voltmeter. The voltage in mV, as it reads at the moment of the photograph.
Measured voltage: 240 mV
